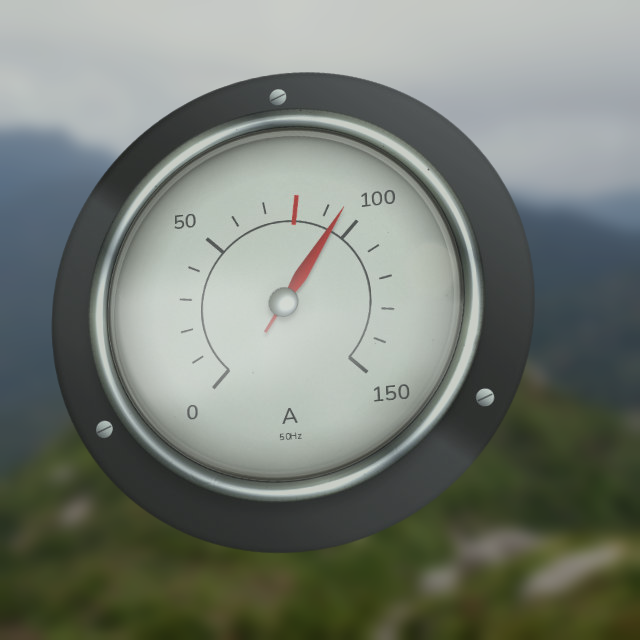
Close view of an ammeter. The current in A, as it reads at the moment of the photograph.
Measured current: 95 A
